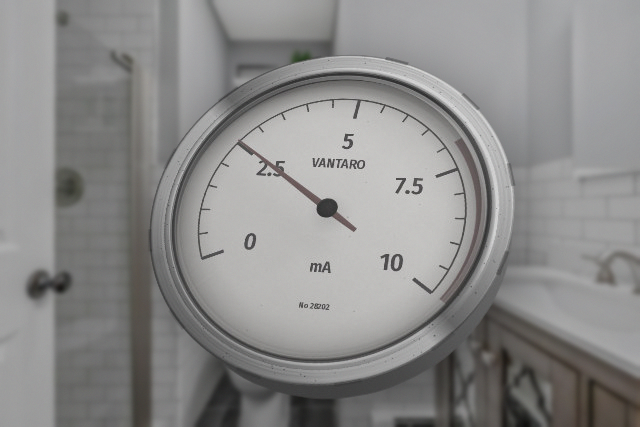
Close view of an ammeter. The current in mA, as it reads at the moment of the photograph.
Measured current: 2.5 mA
